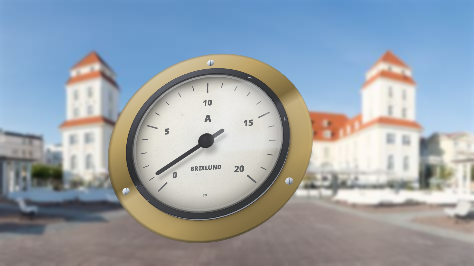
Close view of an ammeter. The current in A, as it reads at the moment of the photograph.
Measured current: 1 A
